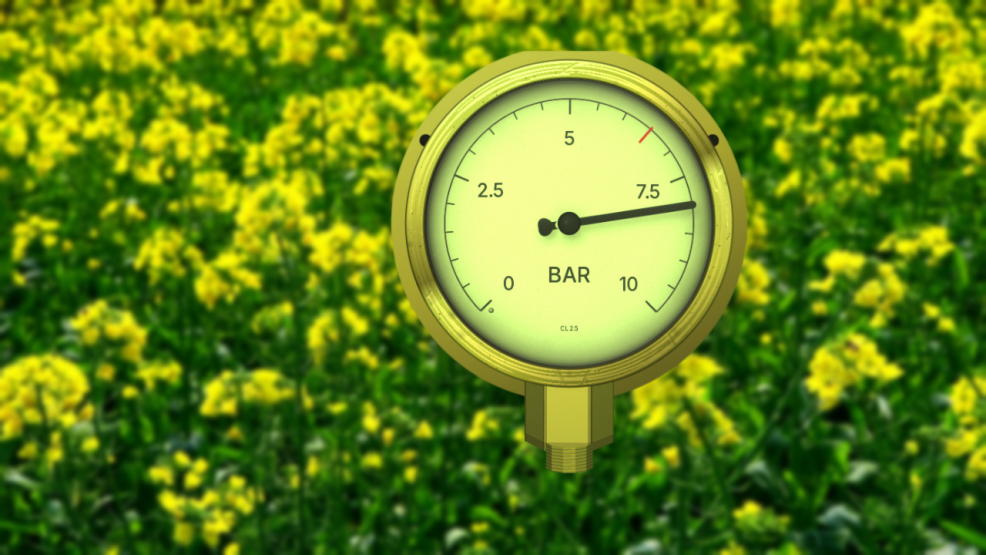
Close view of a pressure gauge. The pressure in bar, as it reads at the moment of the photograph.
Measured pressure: 8 bar
